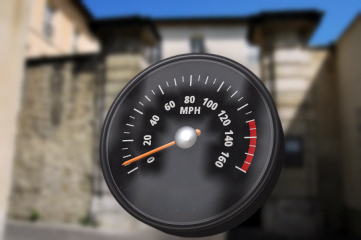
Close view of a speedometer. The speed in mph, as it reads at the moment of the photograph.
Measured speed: 5 mph
